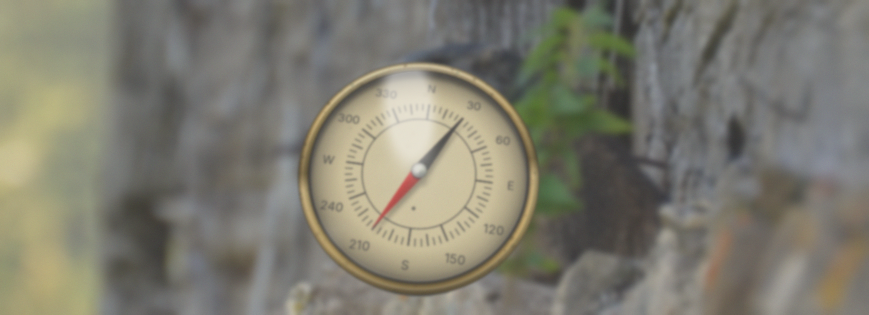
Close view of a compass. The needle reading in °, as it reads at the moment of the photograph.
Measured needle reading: 210 °
